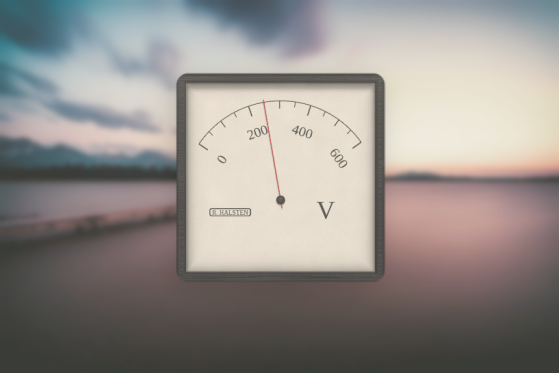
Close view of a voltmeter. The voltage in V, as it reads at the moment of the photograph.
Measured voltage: 250 V
